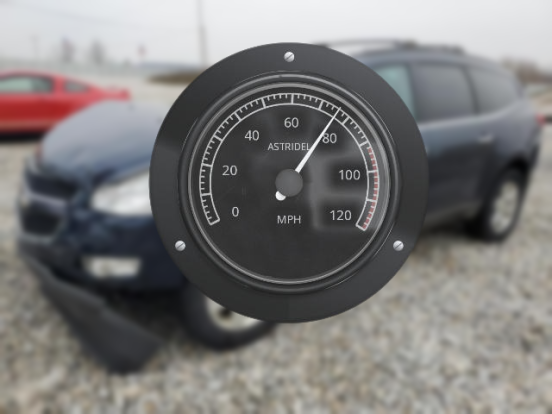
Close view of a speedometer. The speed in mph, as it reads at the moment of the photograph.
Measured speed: 76 mph
